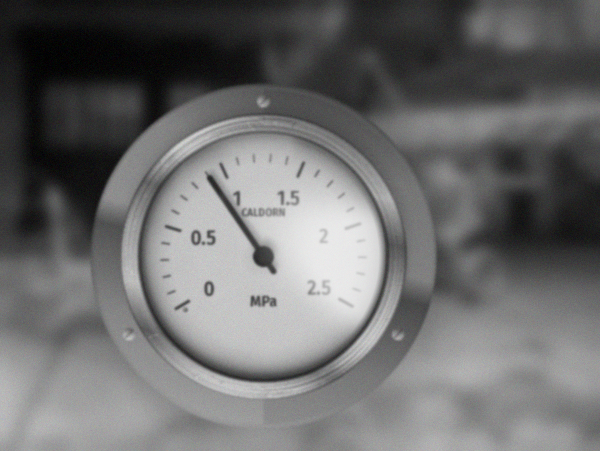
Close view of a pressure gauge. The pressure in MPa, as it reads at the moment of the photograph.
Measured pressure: 0.9 MPa
